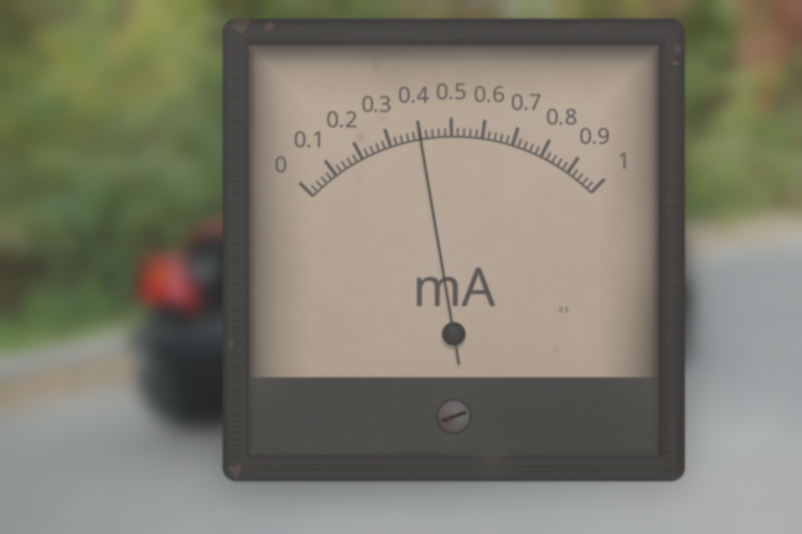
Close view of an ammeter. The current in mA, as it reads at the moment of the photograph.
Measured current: 0.4 mA
